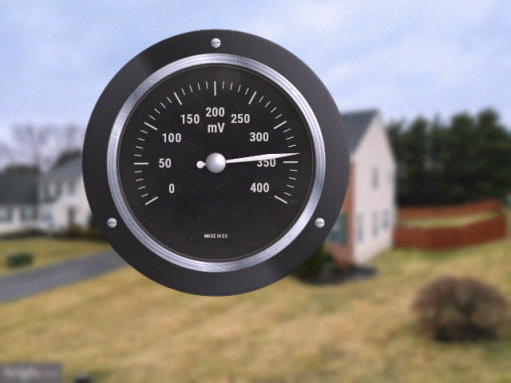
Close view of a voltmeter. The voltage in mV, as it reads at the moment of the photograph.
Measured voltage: 340 mV
